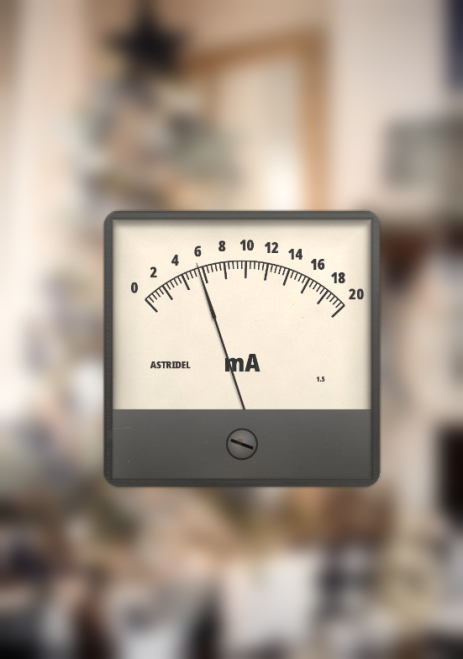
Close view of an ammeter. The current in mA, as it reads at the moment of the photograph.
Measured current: 5.6 mA
